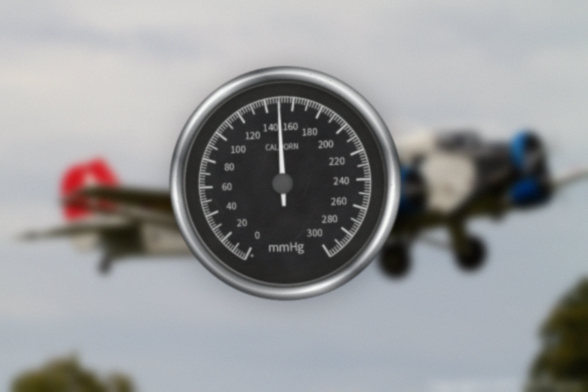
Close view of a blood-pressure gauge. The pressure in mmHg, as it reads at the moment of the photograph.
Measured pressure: 150 mmHg
